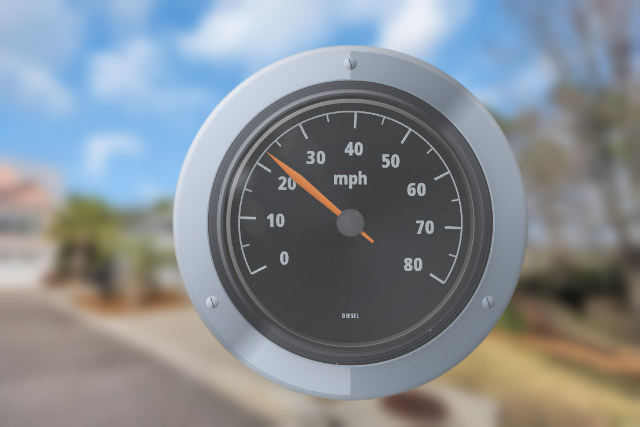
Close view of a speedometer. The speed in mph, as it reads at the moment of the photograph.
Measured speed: 22.5 mph
